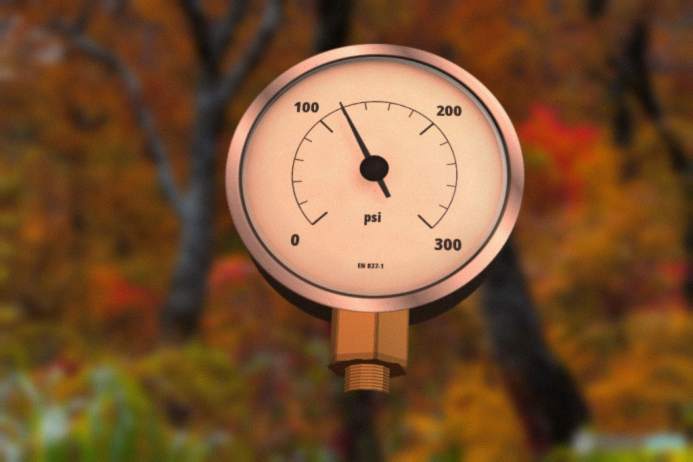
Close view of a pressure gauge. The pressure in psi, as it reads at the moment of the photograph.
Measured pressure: 120 psi
